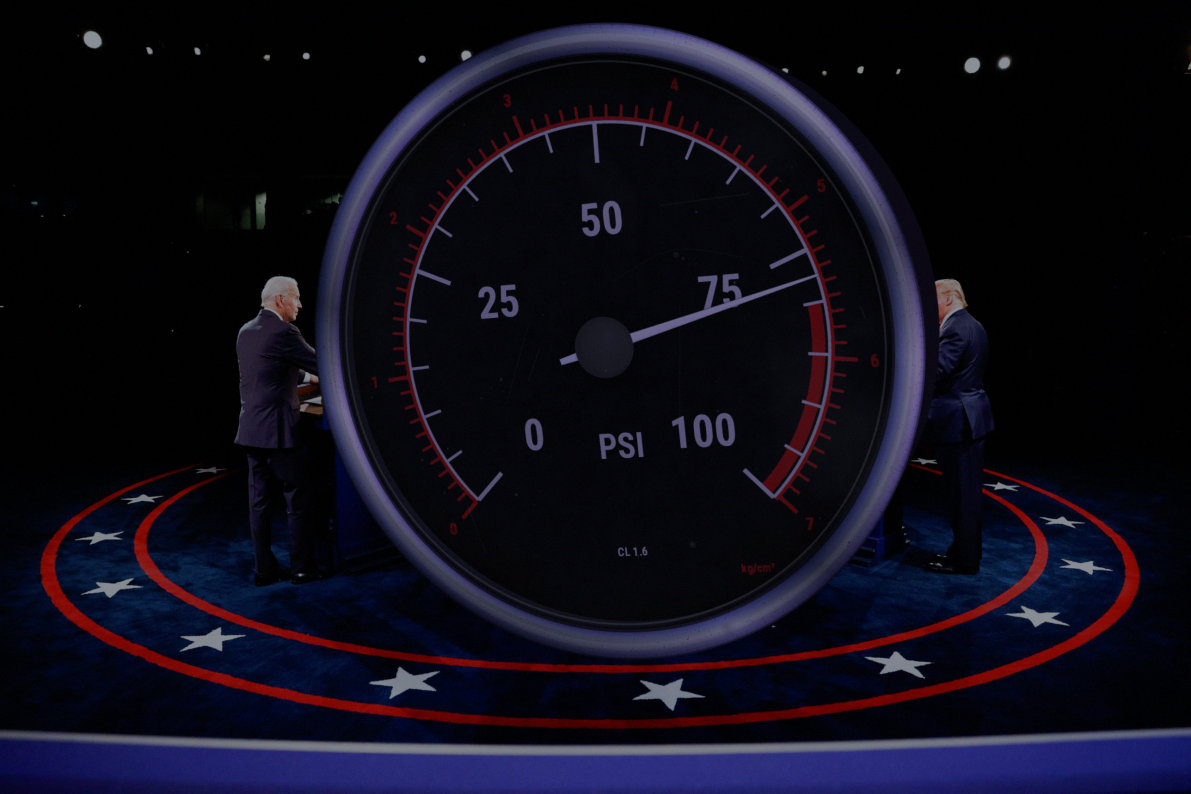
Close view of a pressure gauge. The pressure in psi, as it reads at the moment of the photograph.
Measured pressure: 77.5 psi
